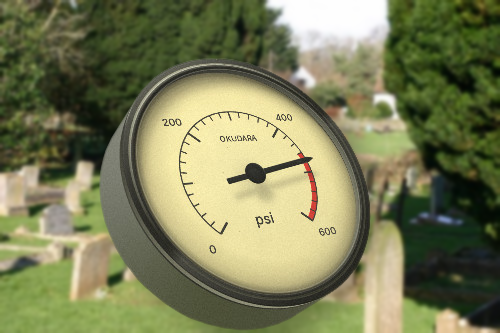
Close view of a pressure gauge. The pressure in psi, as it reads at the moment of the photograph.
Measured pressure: 480 psi
